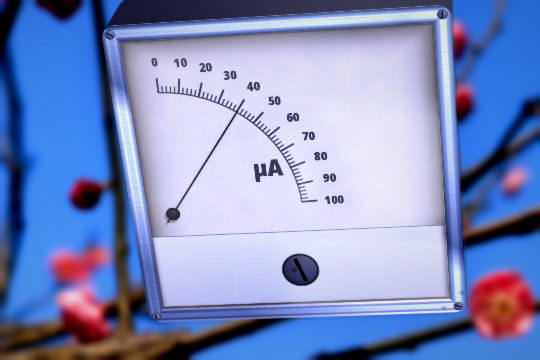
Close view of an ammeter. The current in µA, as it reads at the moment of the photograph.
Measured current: 40 µA
